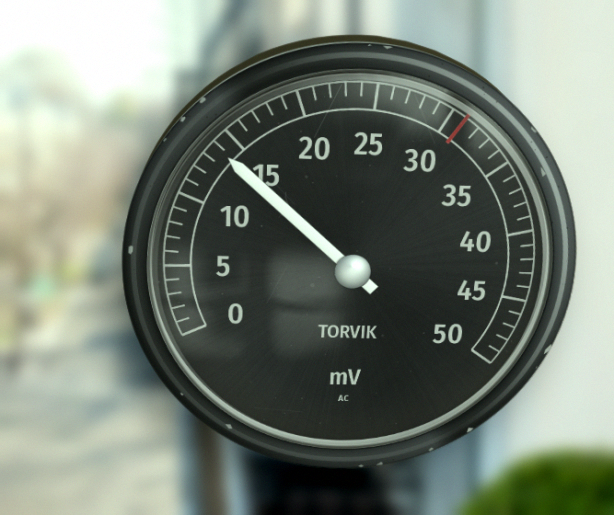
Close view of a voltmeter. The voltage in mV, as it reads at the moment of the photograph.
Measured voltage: 14 mV
